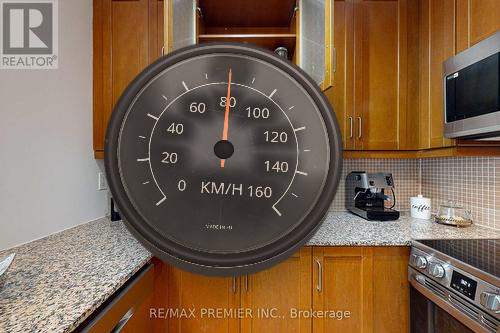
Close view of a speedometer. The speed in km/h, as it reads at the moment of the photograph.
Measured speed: 80 km/h
